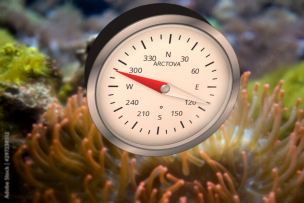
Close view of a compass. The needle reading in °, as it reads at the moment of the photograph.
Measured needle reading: 290 °
